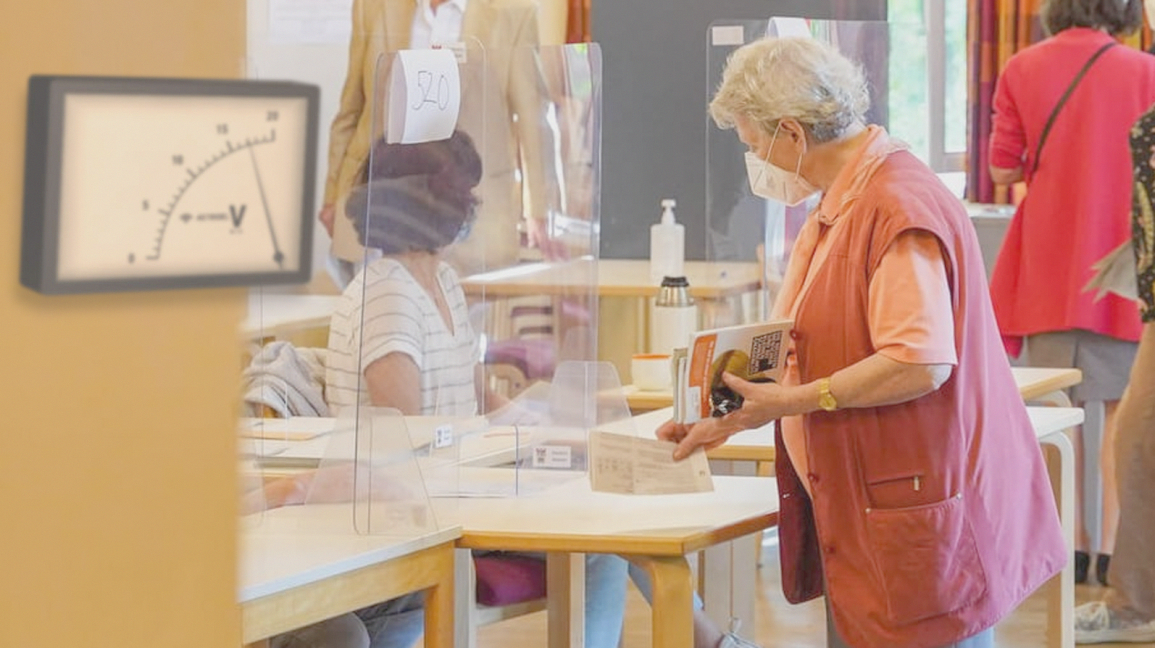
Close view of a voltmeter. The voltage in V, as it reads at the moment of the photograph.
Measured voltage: 17 V
